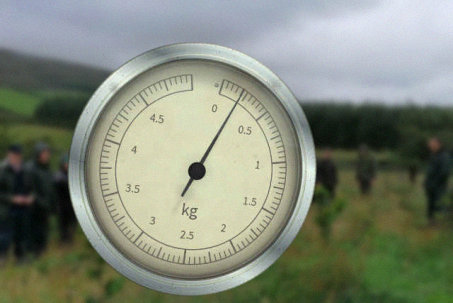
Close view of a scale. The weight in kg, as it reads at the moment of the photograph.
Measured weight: 0.2 kg
